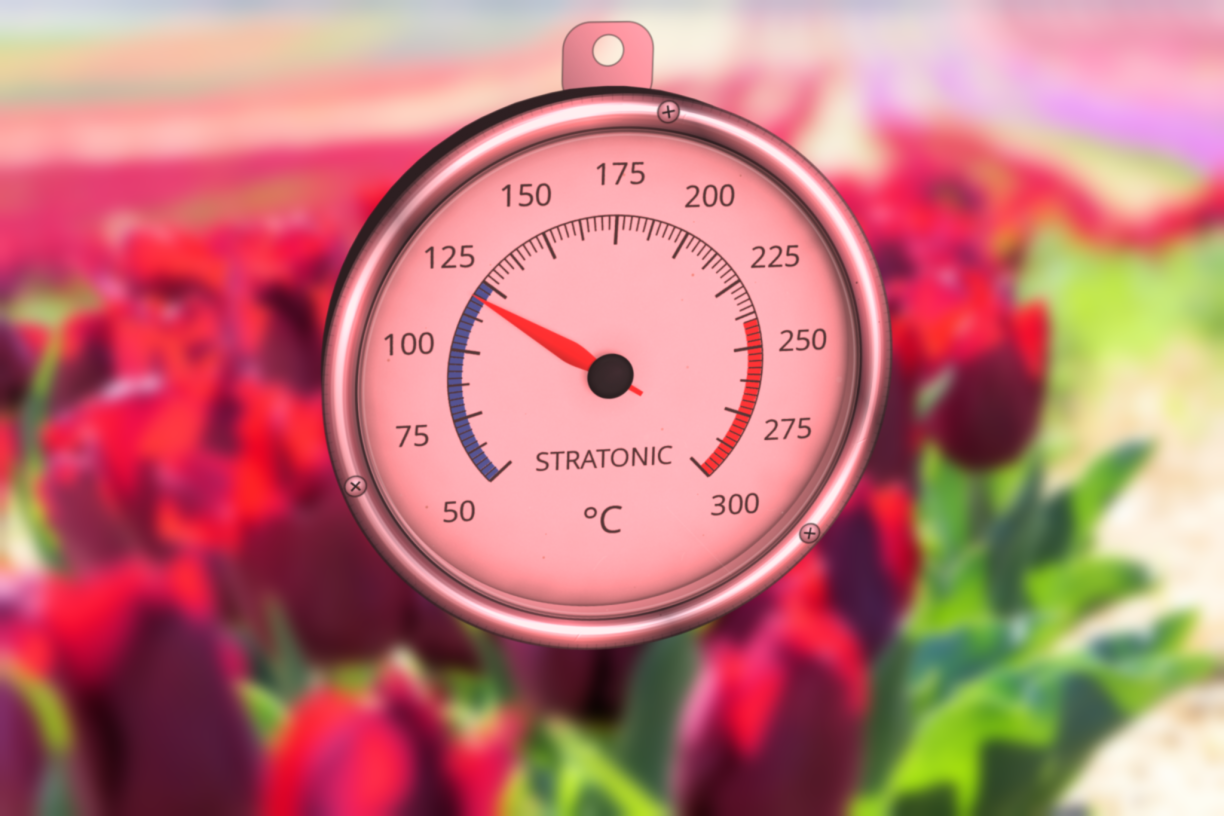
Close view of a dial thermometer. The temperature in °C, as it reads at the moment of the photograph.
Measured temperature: 120 °C
